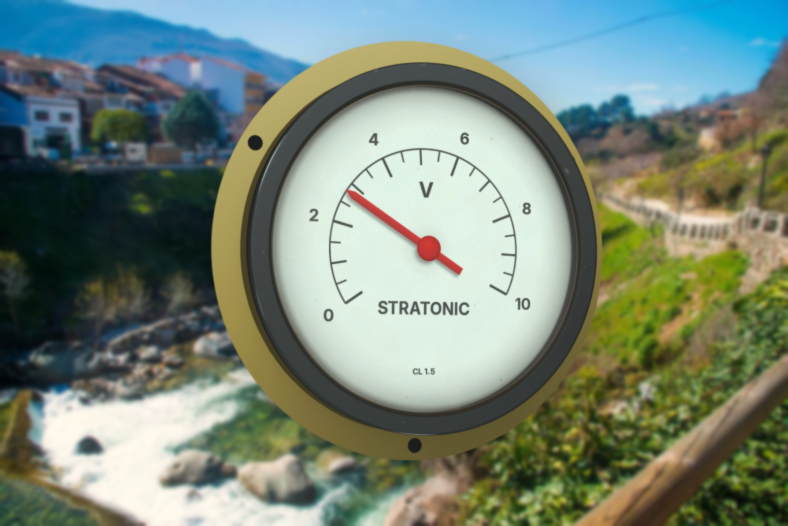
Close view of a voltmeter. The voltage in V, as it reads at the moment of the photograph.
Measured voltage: 2.75 V
